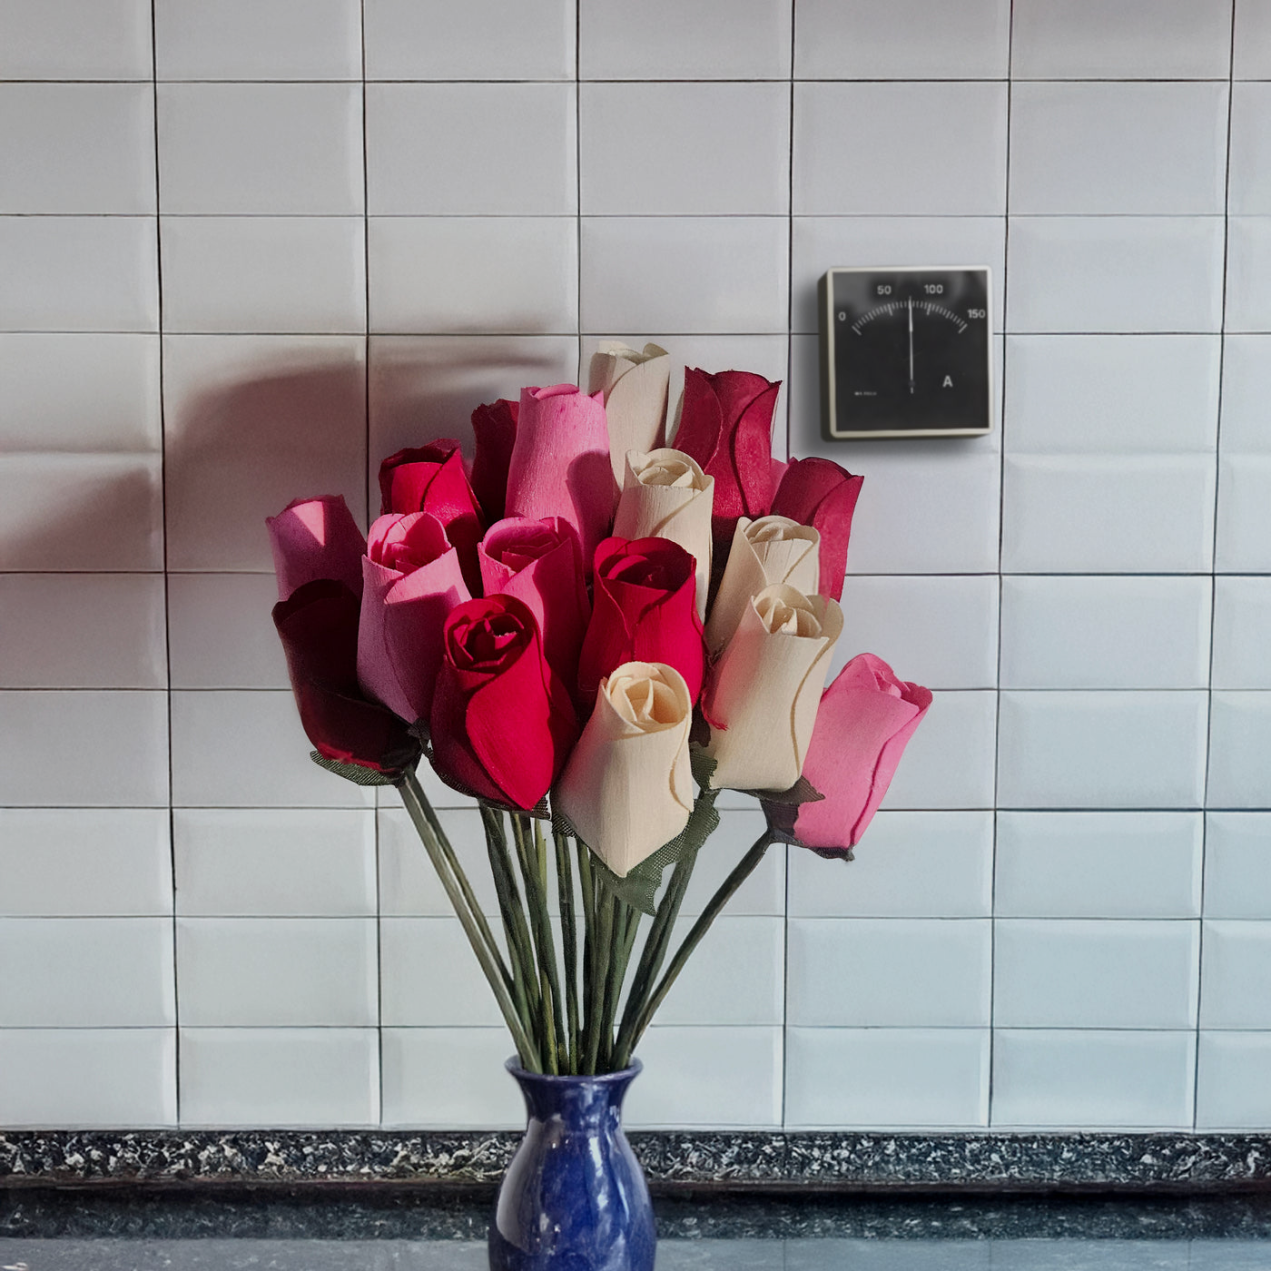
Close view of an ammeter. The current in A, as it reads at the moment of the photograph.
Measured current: 75 A
